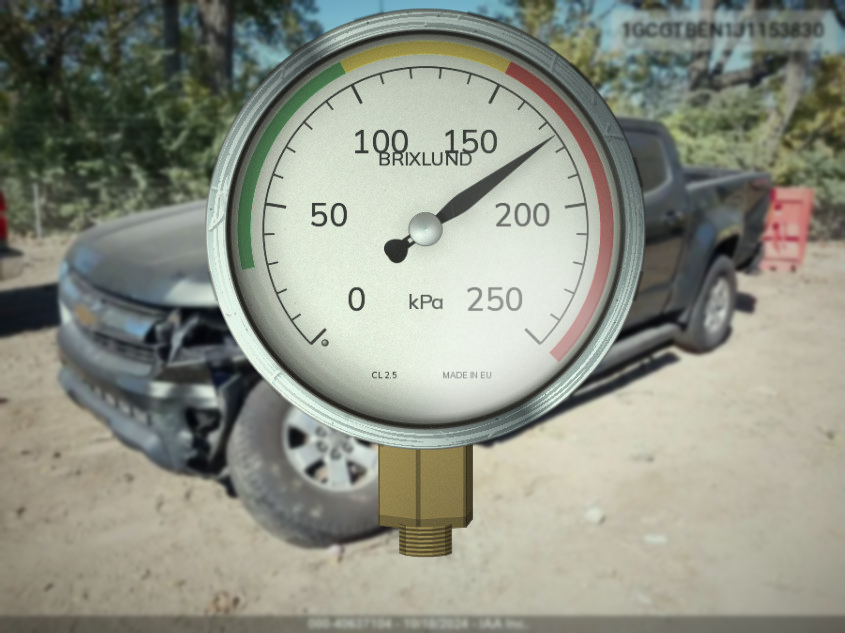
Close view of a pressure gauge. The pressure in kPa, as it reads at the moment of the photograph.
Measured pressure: 175 kPa
